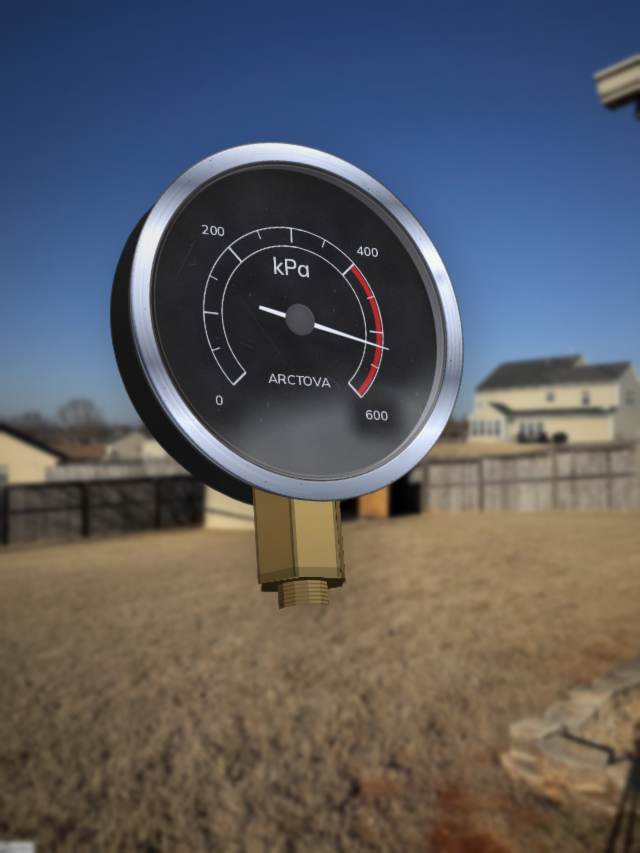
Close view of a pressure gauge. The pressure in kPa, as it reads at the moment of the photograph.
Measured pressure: 525 kPa
